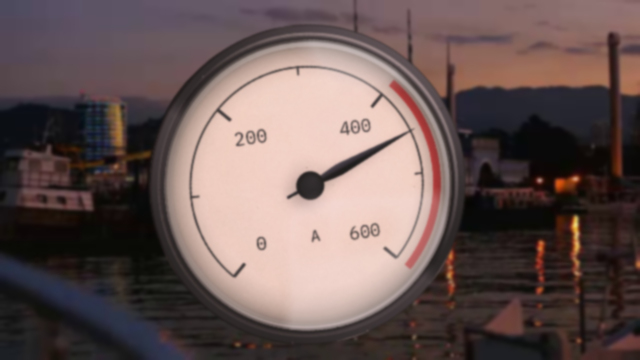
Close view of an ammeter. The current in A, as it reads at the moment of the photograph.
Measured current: 450 A
